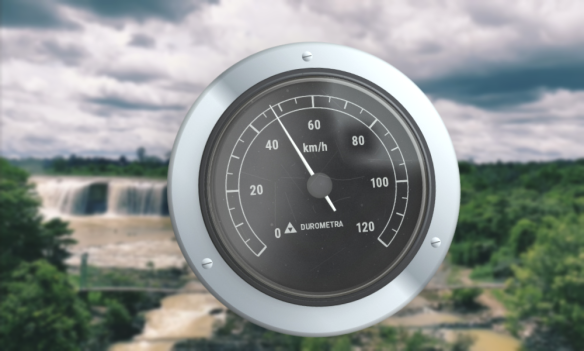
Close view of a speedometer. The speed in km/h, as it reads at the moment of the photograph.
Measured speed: 47.5 km/h
